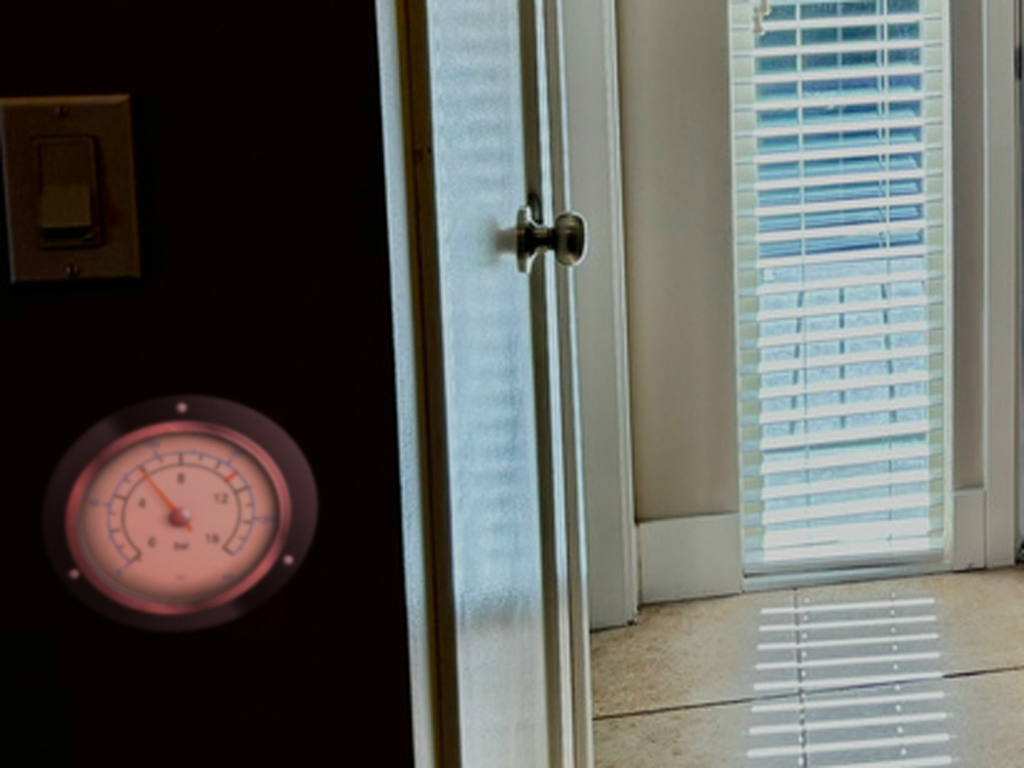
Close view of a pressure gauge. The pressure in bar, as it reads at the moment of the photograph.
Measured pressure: 6 bar
